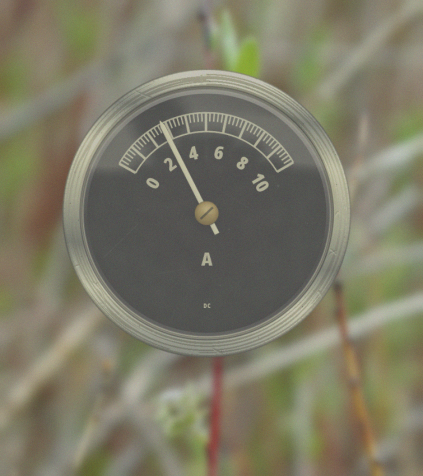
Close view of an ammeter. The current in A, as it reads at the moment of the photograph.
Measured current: 2.8 A
